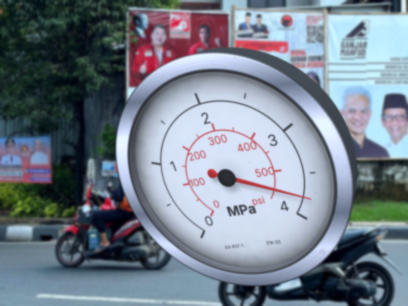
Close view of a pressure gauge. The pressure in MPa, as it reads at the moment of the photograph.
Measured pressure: 3.75 MPa
